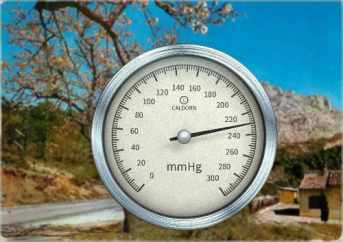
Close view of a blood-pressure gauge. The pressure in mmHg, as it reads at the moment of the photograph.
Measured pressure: 230 mmHg
